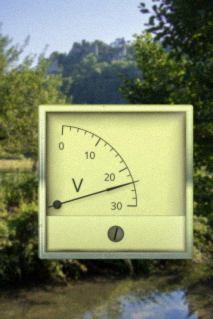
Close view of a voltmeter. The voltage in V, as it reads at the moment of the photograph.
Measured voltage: 24 V
